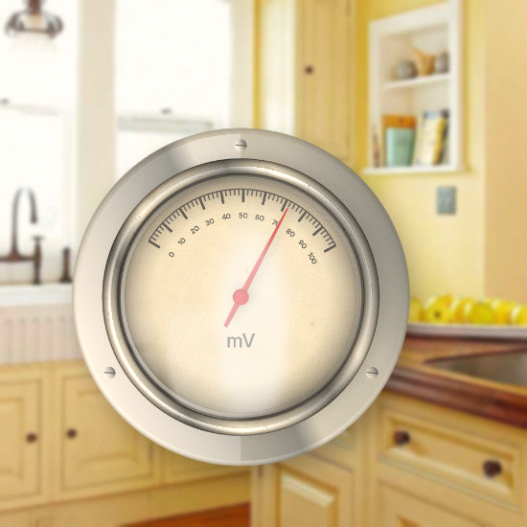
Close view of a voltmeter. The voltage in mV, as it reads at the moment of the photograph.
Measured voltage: 72 mV
